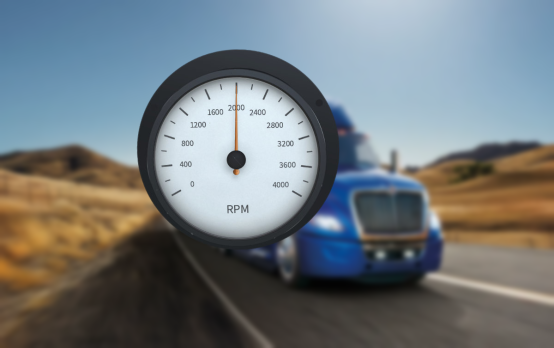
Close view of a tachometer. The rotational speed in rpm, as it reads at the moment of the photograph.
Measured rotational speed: 2000 rpm
